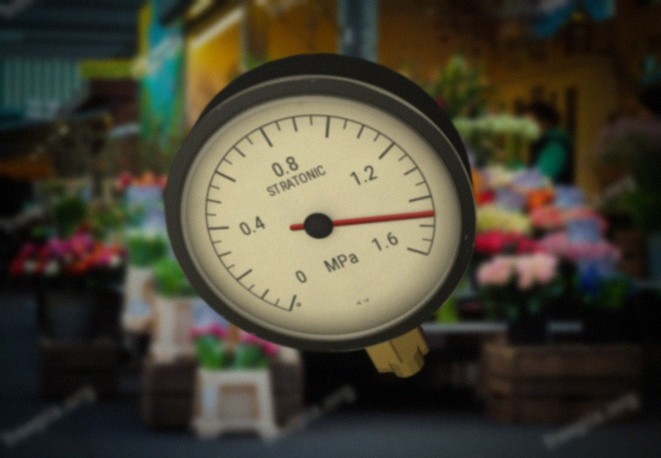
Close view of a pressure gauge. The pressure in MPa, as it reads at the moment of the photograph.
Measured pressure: 1.45 MPa
